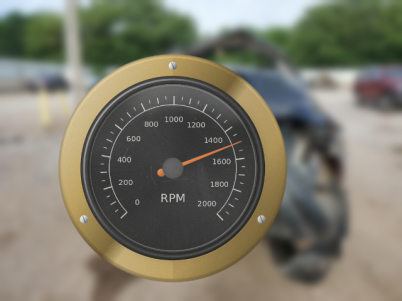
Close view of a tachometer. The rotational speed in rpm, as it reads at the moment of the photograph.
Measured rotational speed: 1500 rpm
